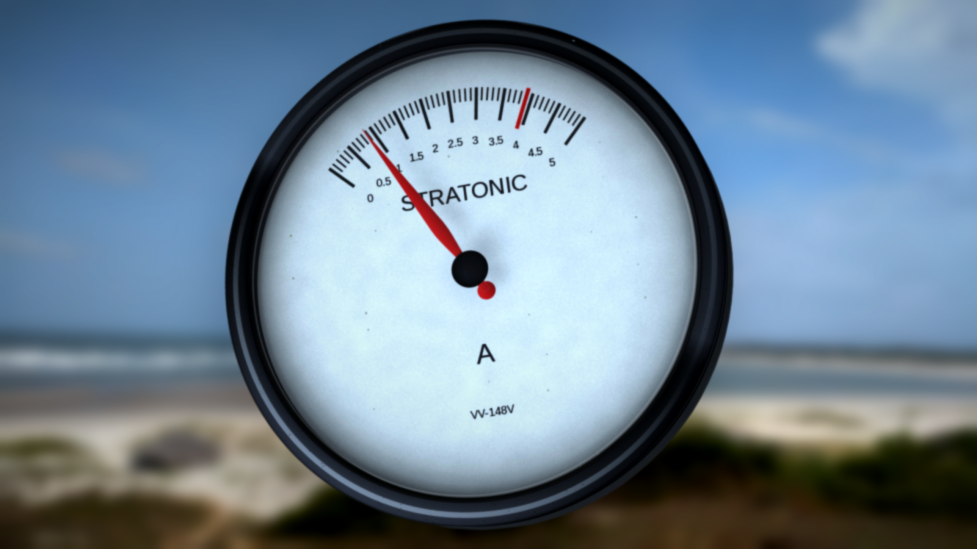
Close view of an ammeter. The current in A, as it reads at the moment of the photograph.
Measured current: 0.9 A
